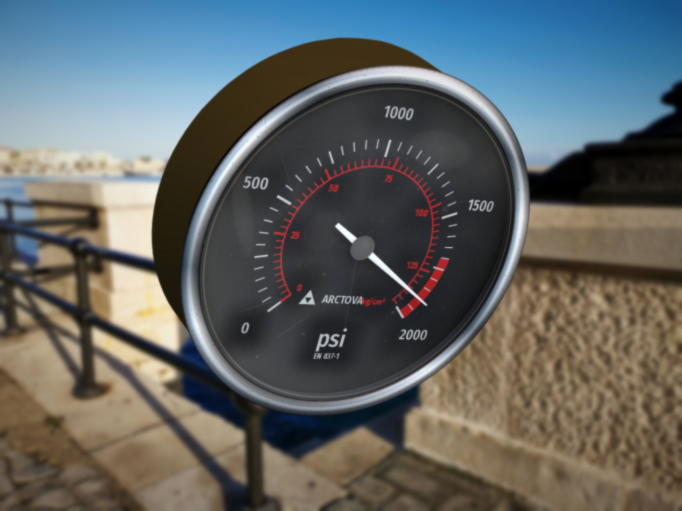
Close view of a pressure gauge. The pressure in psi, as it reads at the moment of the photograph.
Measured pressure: 1900 psi
